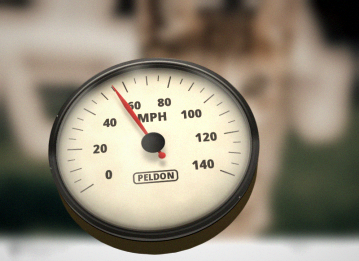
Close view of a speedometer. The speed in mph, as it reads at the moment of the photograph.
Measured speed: 55 mph
